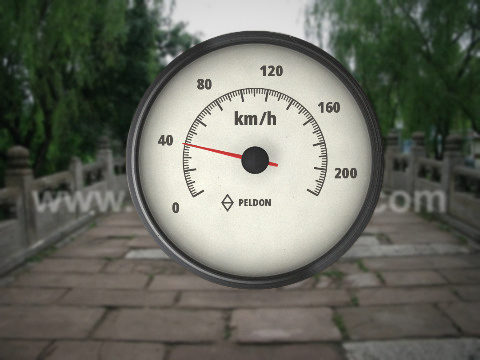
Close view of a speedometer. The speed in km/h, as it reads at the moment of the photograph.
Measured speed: 40 km/h
